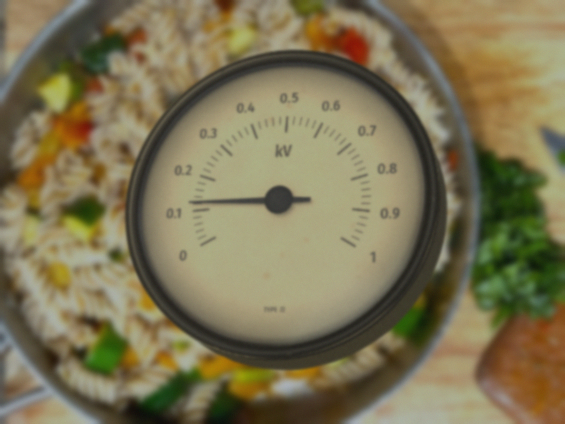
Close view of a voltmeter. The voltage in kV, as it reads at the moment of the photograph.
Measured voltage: 0.12 kV
